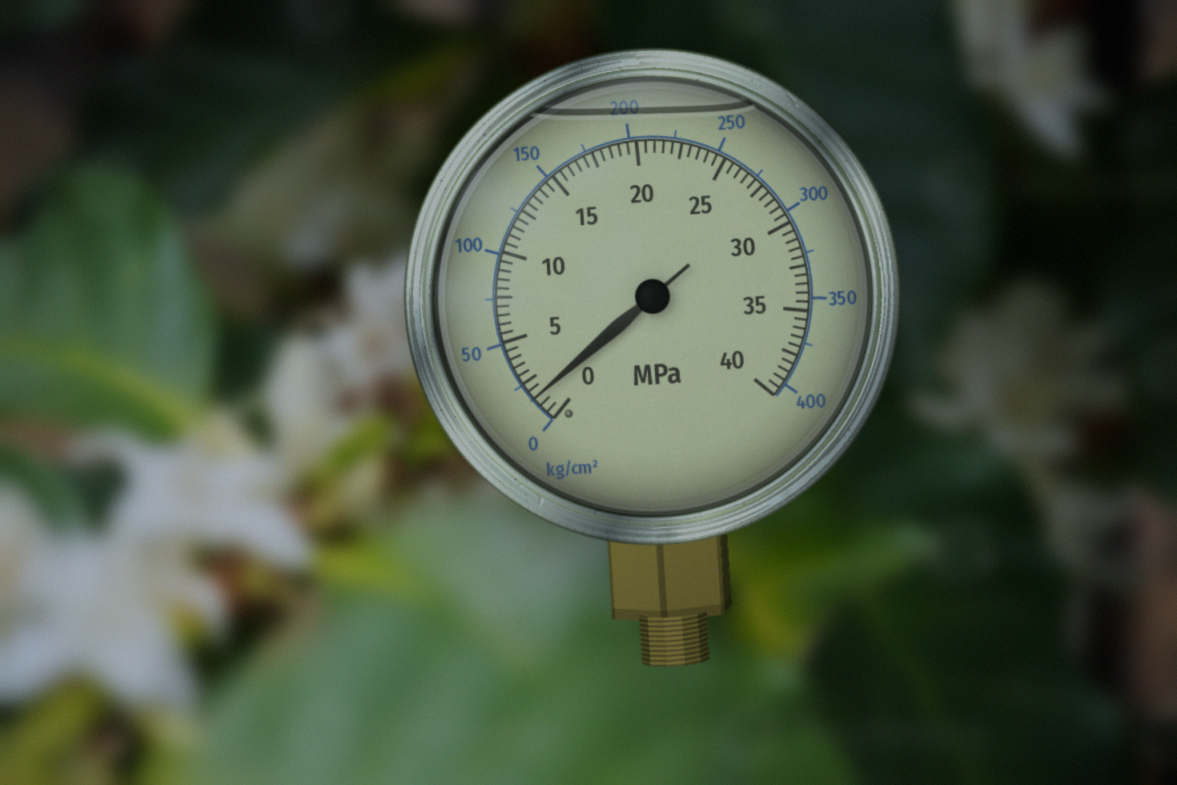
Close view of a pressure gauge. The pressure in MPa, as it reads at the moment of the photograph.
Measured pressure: 1.5 MPa
